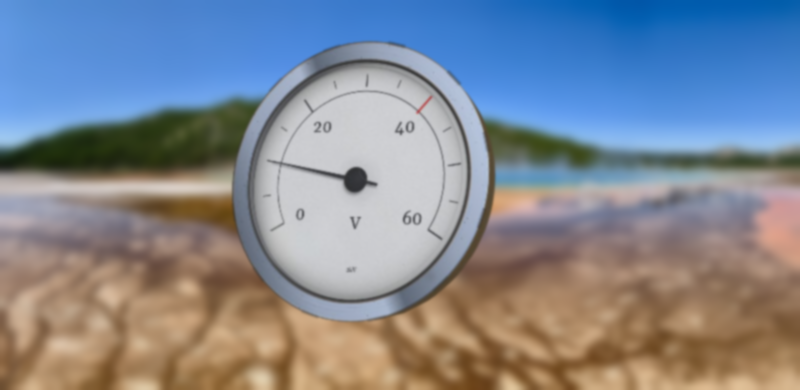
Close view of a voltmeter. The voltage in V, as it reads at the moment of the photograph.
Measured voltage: 10 V
